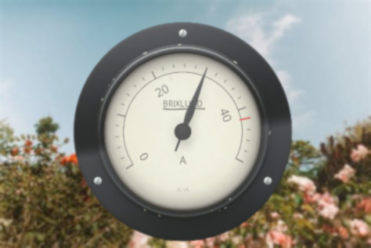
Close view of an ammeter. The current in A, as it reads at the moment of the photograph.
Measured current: 30 A
